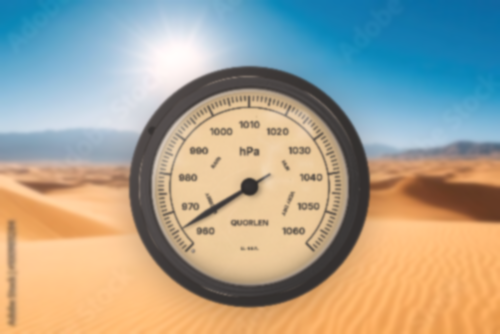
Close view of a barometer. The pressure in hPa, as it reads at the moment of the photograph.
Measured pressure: 965 hPa
